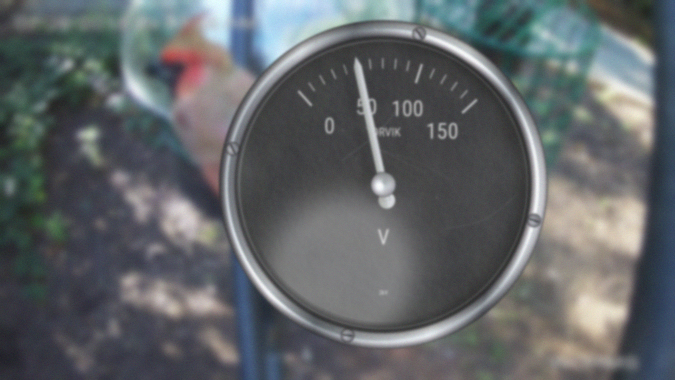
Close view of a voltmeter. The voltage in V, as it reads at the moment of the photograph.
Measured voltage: 50 V
